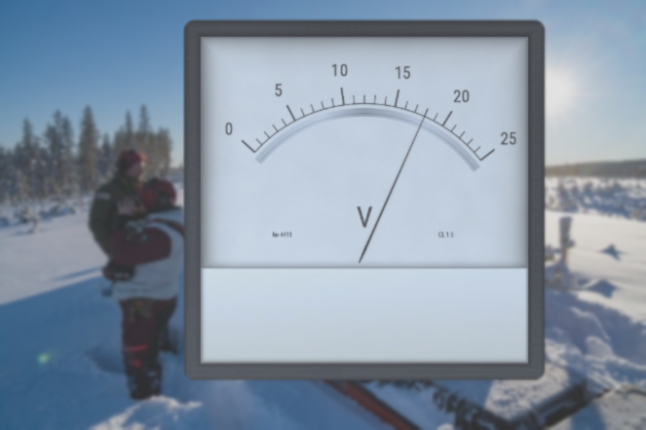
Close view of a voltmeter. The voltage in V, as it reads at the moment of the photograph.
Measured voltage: 18 V
